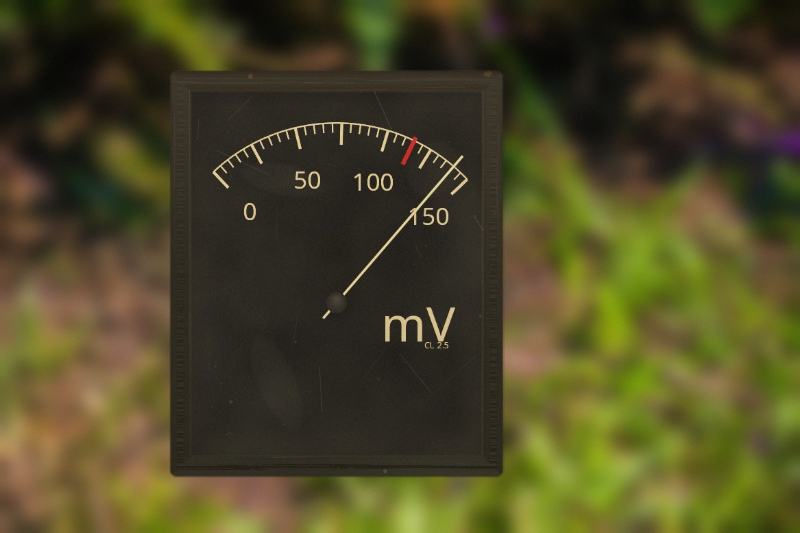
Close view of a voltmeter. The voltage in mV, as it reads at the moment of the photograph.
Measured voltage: 140 mV
